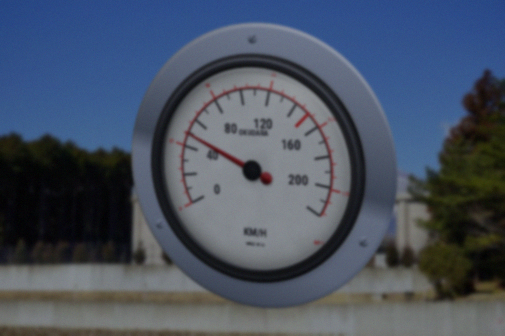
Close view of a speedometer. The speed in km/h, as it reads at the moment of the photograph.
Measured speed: 50 km/h
